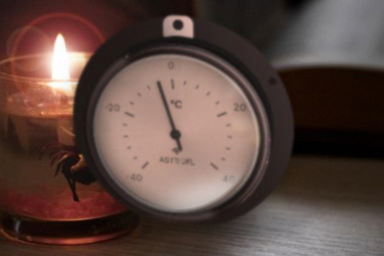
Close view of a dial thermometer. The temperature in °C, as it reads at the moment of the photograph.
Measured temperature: -4 °C
